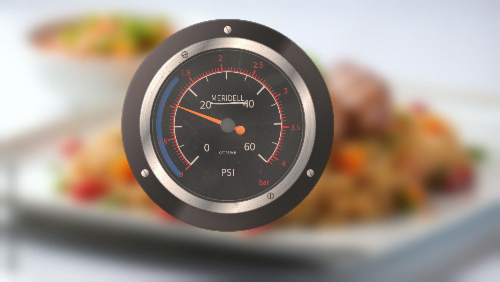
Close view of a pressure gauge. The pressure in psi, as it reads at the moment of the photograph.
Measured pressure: 15 psi
